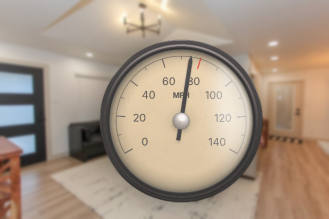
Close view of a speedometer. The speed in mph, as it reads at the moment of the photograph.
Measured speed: 75 mph
